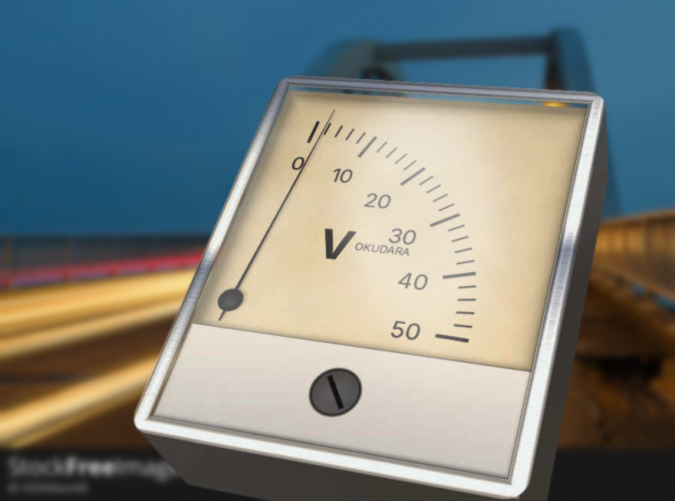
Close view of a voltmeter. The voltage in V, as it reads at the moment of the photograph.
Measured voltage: 2 V
